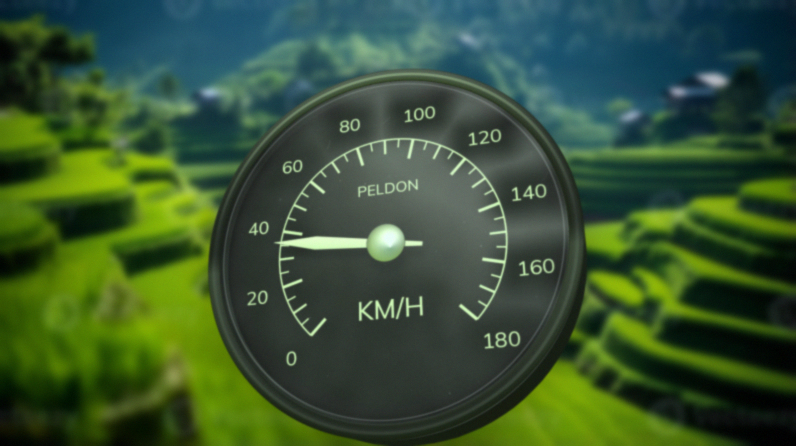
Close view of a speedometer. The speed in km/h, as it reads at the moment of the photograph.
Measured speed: 35 km/h
